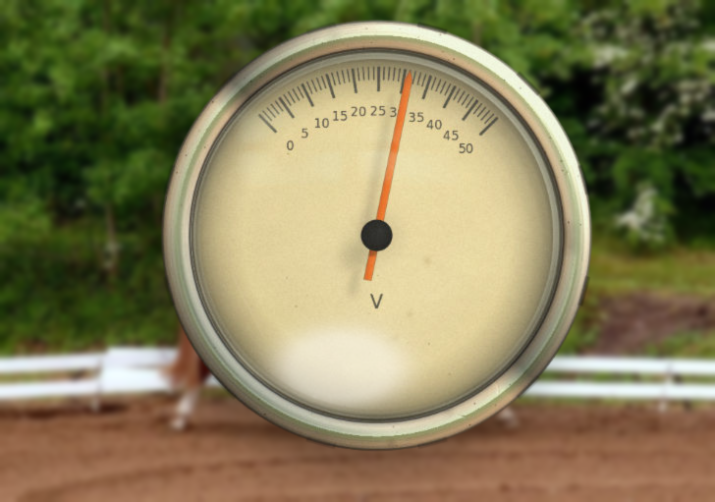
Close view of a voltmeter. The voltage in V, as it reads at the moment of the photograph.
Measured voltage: 31 V
